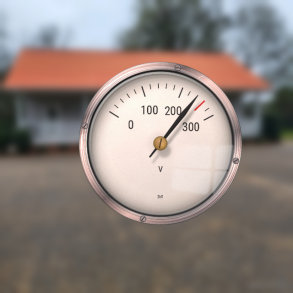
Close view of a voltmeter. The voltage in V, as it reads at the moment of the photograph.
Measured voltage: 240 V
